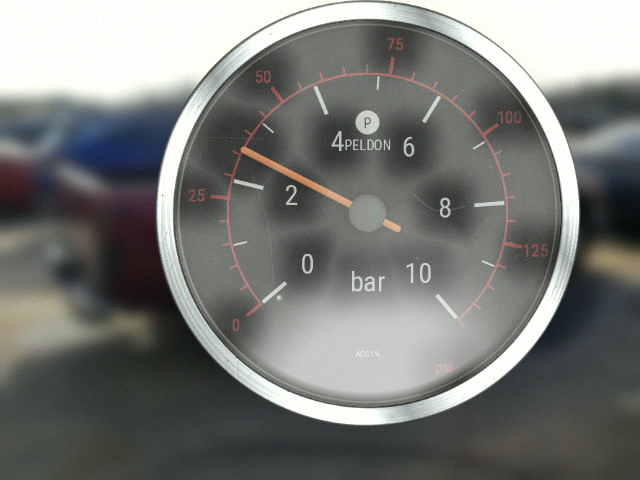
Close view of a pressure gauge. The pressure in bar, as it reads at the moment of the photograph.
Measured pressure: 2.5 bar
